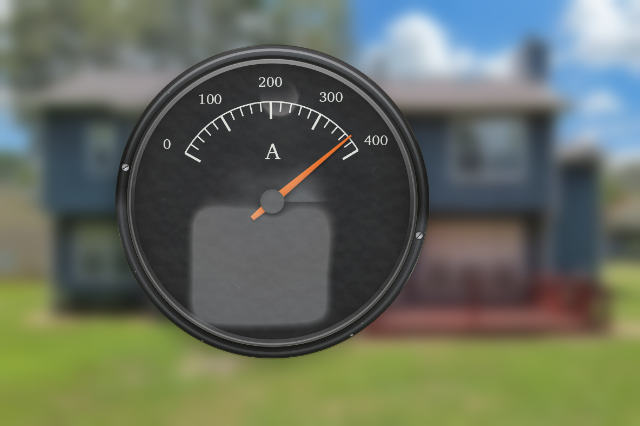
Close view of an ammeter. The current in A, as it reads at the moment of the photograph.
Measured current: 370 A
